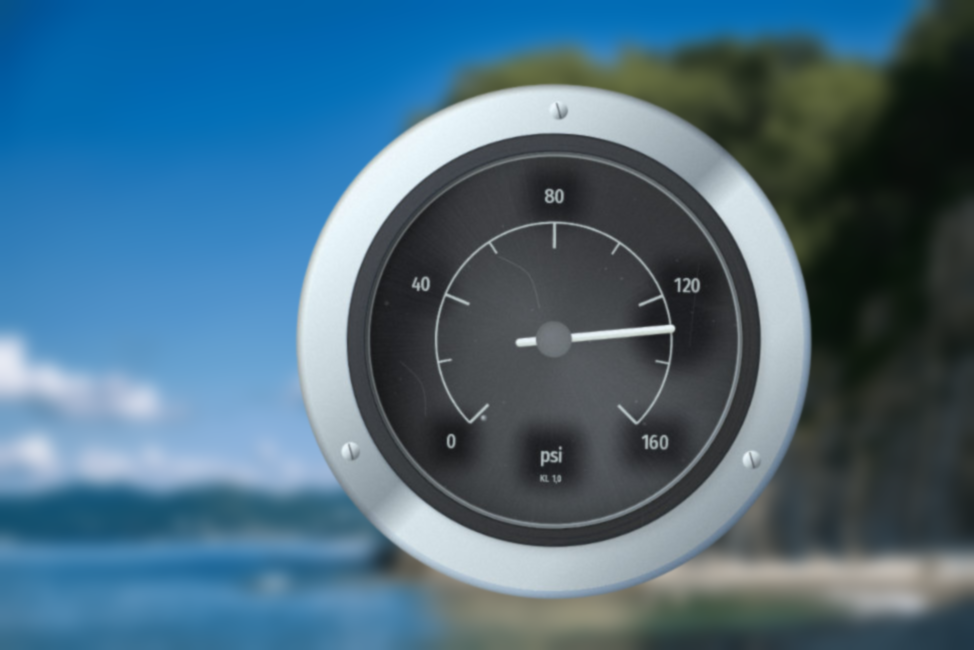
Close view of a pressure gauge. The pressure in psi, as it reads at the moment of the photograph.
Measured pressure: 130 psi
